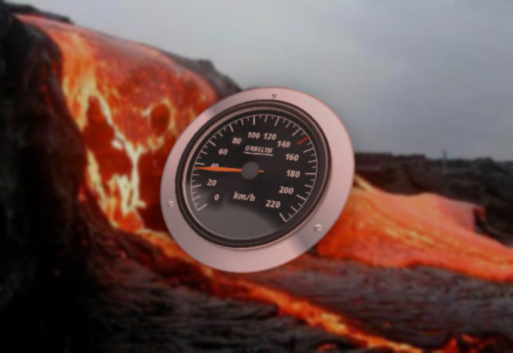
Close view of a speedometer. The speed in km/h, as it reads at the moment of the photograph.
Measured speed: 35 km/h
